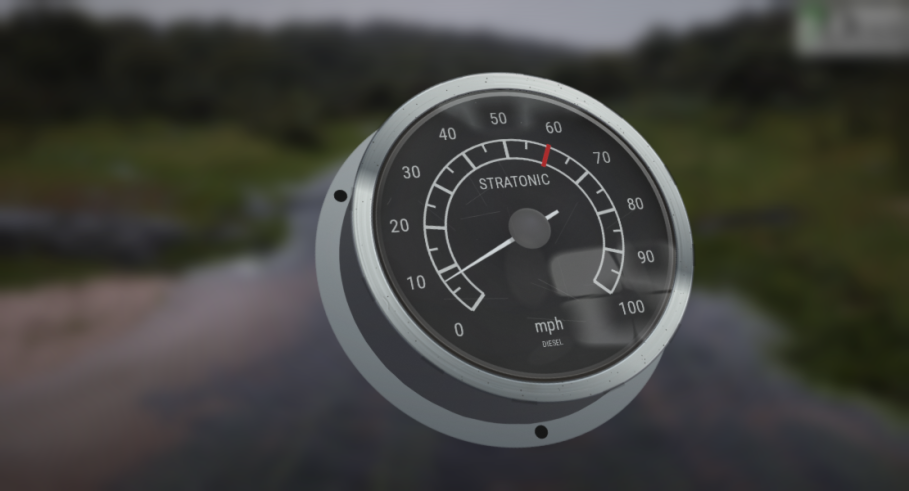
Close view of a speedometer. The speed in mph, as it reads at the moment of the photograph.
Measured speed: 7.5 mph
